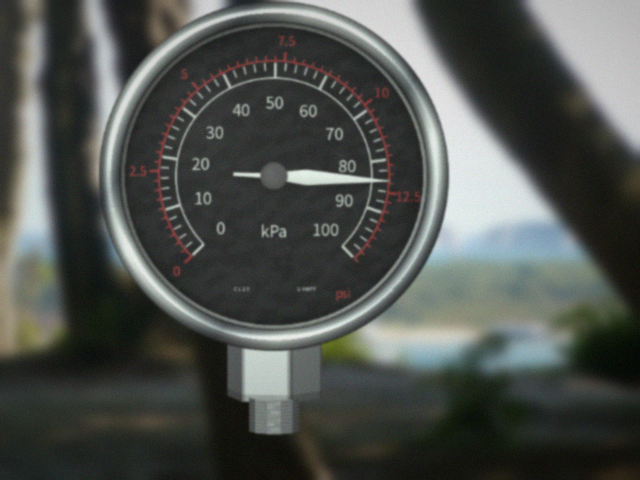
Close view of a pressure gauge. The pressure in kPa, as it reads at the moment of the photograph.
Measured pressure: 84 kPa
